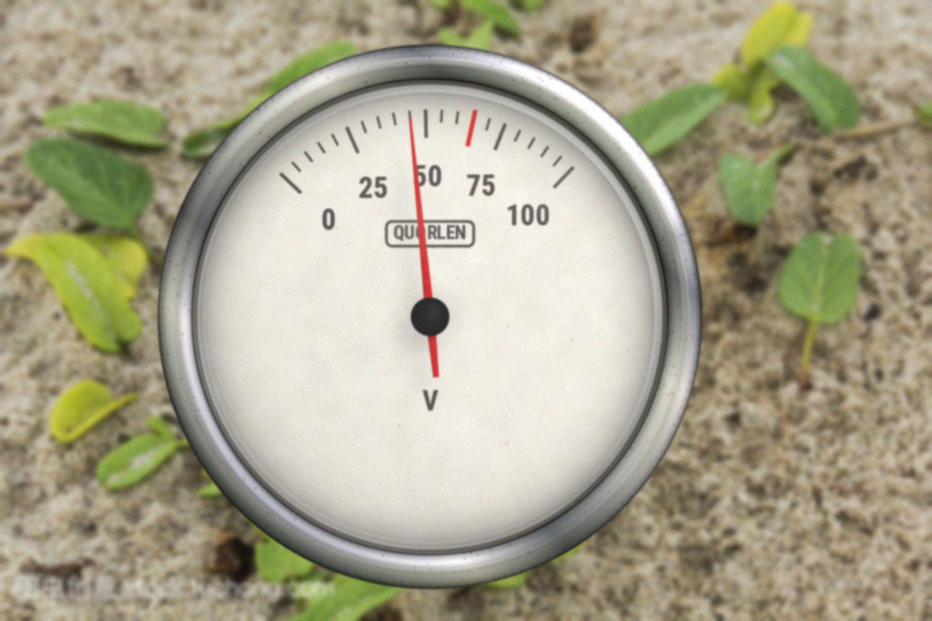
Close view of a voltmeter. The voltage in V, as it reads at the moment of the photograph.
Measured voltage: 45 V
